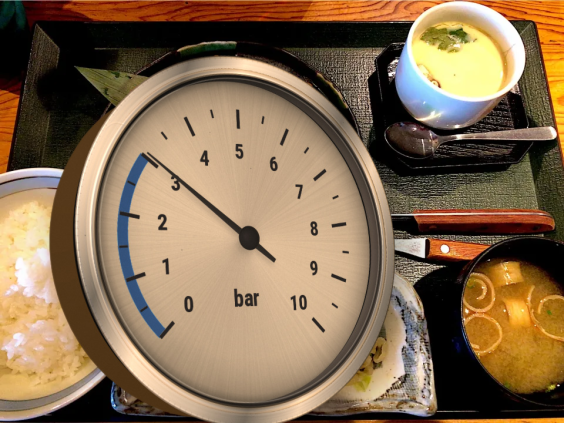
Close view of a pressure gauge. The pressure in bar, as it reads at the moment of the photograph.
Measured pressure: 3 bar
